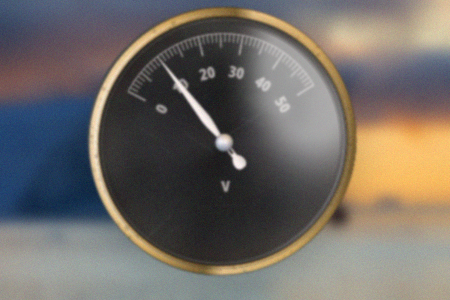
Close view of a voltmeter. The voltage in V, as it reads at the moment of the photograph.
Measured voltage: 10 V
